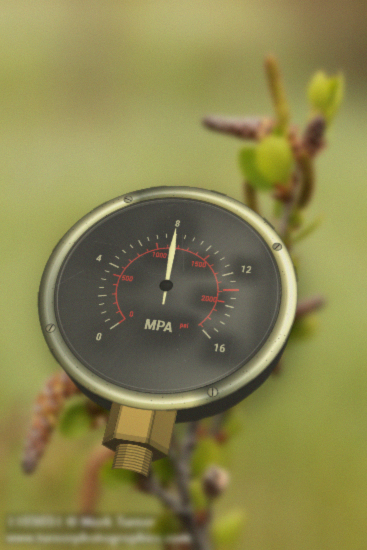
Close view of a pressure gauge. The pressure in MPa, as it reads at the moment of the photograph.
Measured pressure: 8 MPa
